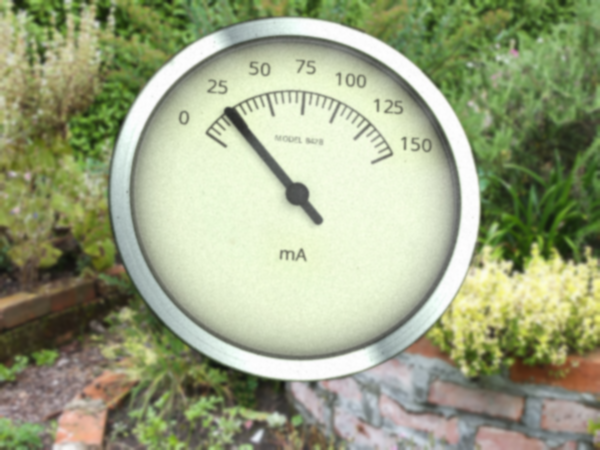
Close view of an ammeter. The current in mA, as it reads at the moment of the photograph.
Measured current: 20 mA
